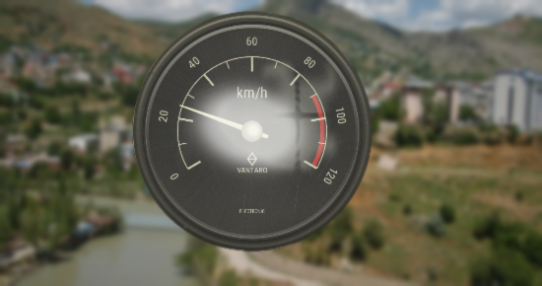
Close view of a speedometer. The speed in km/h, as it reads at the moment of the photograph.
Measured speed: 25 km/h
